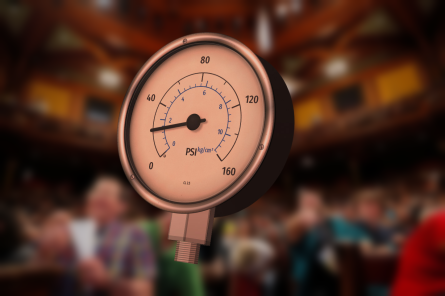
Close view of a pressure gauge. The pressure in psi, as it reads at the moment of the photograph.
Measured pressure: 20 psi
